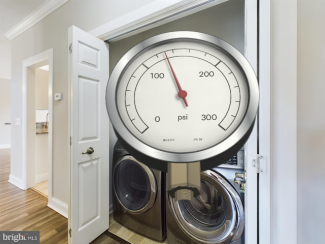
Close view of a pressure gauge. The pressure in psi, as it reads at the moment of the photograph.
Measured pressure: 130 psi
